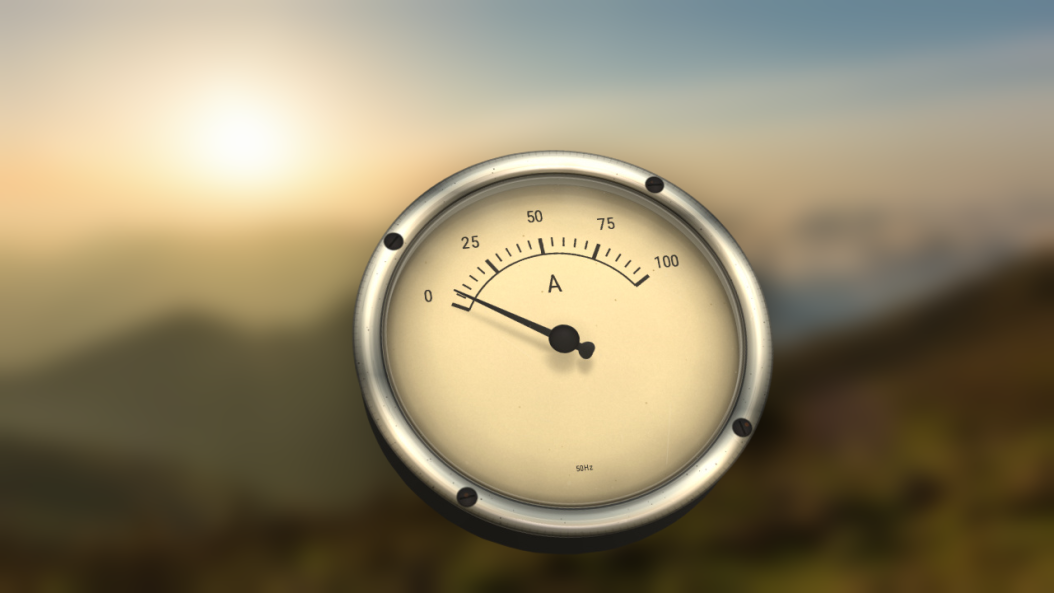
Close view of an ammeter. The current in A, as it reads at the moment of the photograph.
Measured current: 5 A
